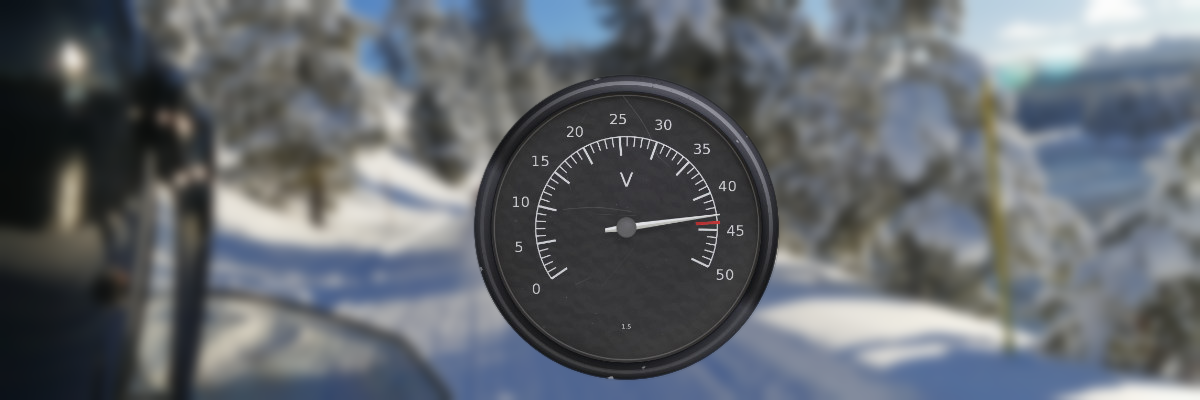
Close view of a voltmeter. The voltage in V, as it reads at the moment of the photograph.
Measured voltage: 43 V
